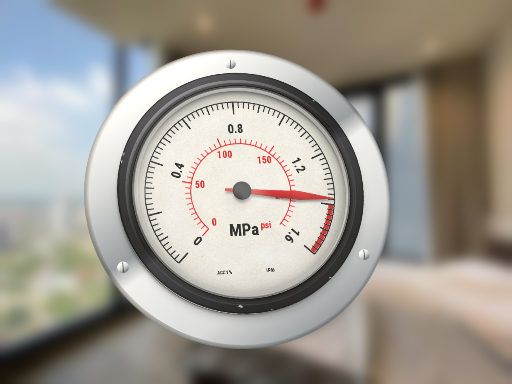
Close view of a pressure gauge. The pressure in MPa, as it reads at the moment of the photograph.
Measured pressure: 1.38 MPa
